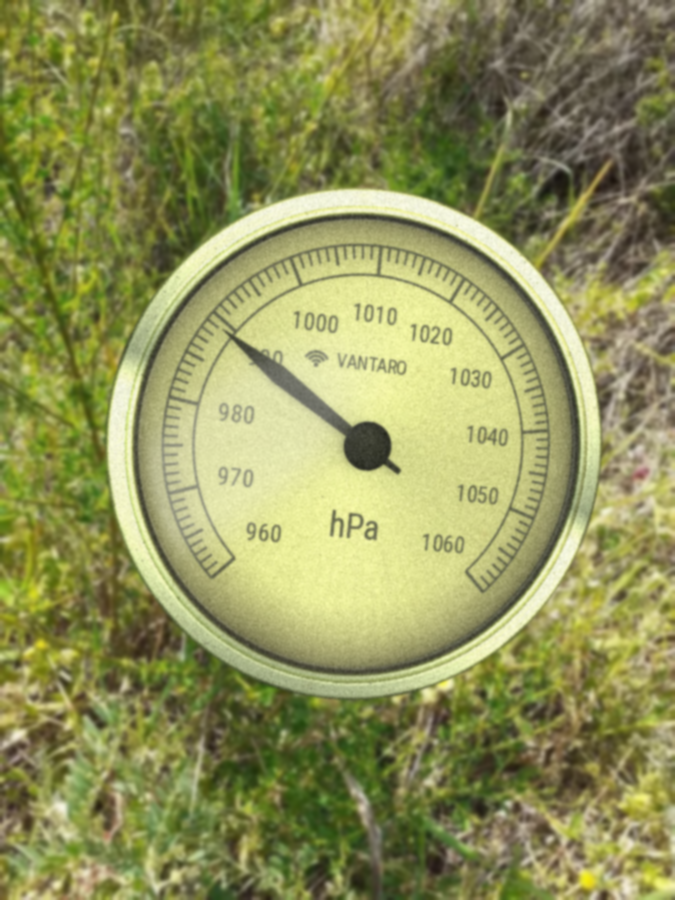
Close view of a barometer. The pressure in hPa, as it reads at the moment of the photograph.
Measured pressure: 989 hPa
